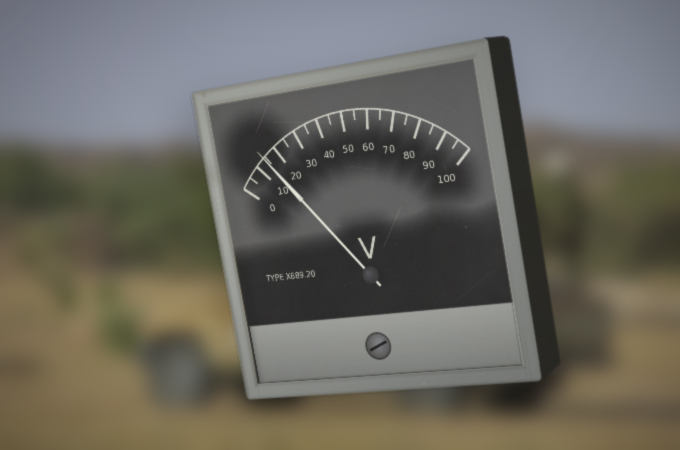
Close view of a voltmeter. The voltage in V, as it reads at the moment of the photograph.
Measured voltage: 15 V
